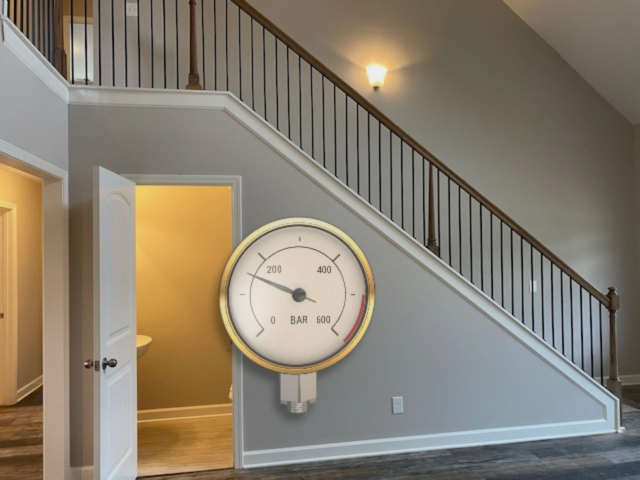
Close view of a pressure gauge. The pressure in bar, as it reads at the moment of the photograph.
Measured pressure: 150 bar
